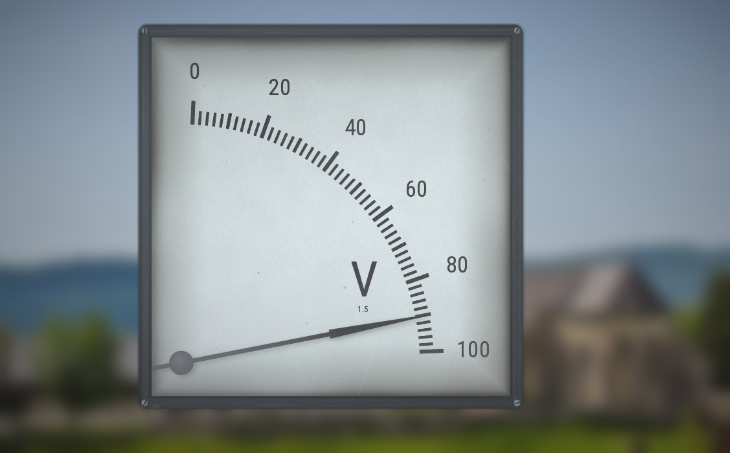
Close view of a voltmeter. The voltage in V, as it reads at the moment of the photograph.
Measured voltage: 90 V
